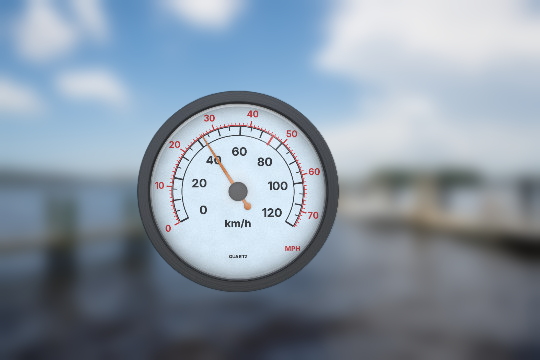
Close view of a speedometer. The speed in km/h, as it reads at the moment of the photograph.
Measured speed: 42.5 km/h
